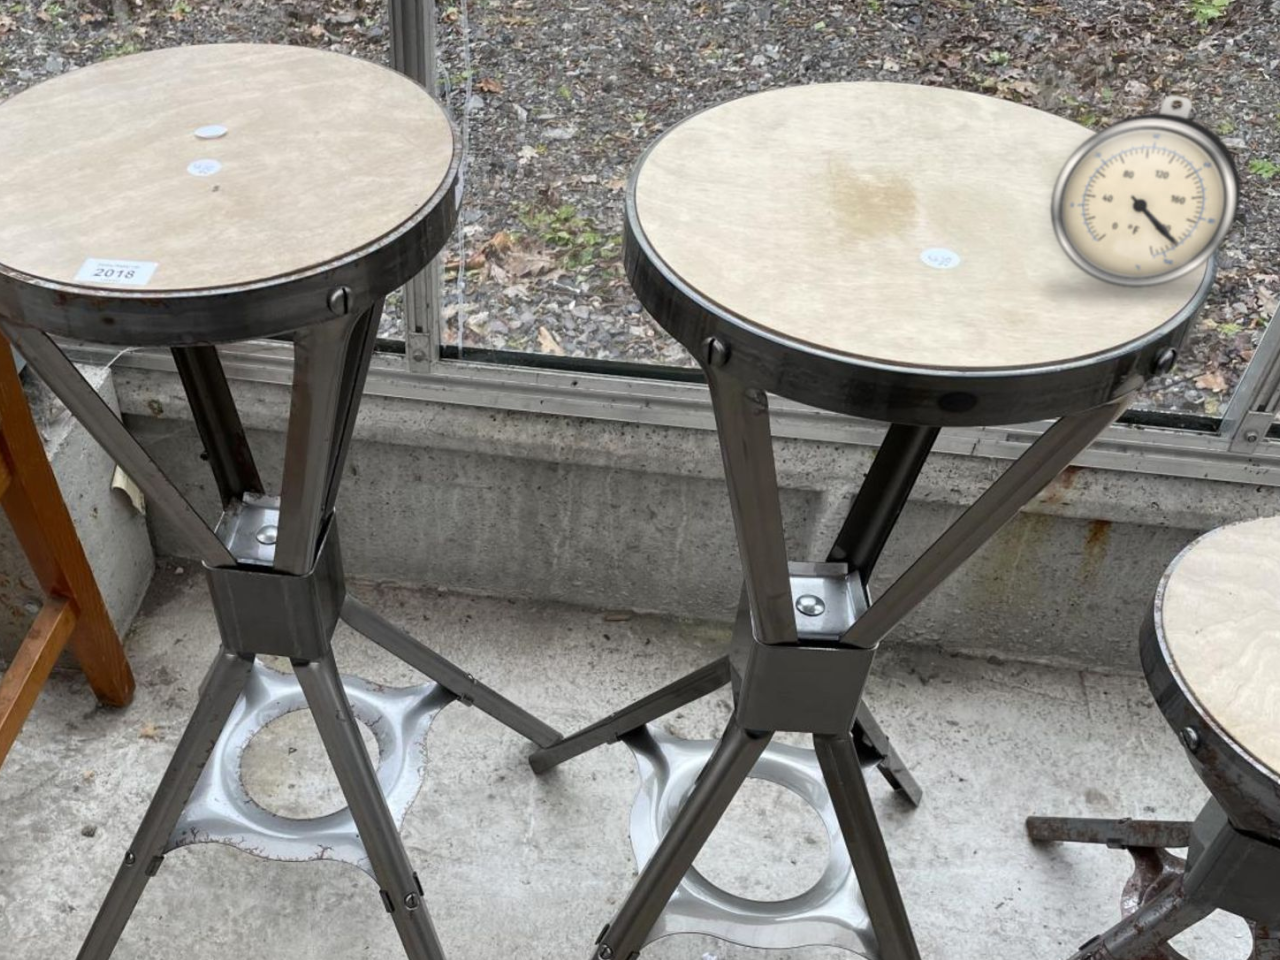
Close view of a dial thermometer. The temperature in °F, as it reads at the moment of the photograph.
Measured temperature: 200 °F
